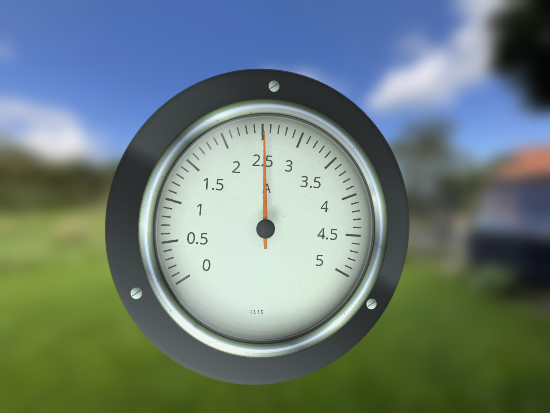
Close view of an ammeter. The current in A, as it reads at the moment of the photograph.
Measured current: 2.5 A
